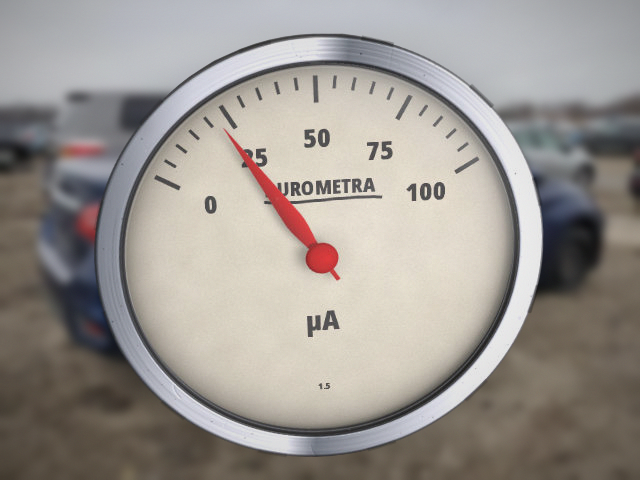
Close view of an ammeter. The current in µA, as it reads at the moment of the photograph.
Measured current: 22.5 µA
